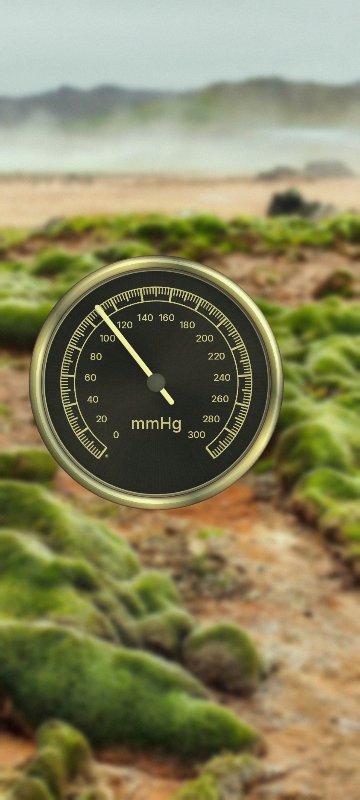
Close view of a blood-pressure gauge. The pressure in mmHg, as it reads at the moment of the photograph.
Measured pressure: 110 mmHg
